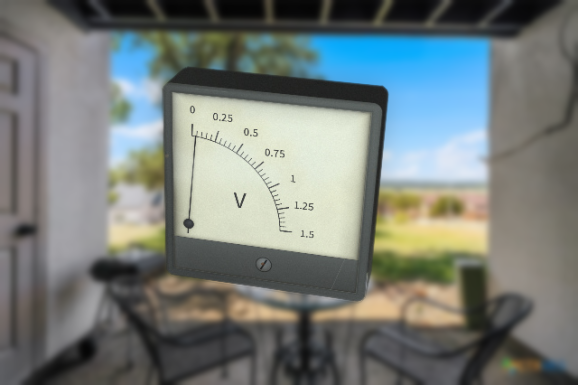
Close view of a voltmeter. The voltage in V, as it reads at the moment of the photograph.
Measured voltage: 0.05 V
